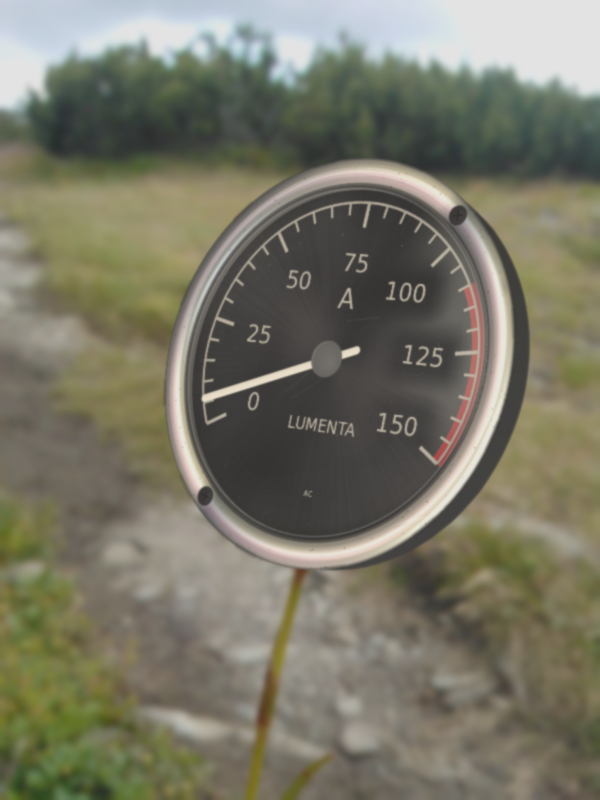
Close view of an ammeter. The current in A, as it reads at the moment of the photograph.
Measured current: 5 A
